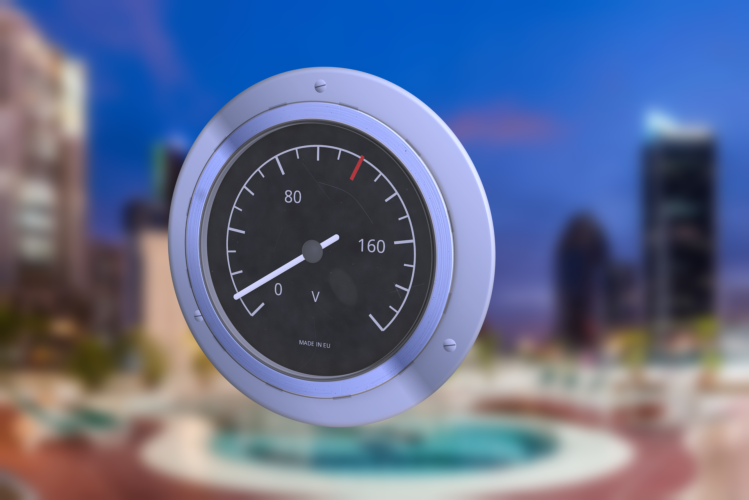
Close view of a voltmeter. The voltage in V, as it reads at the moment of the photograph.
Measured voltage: 10 V
